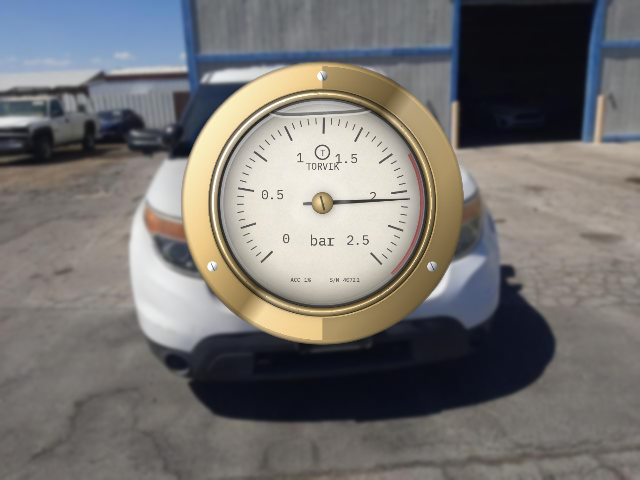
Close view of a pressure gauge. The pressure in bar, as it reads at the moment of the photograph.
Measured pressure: 2.05 bar
